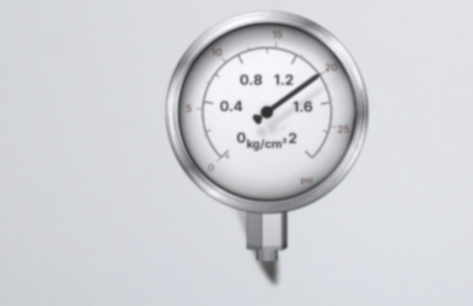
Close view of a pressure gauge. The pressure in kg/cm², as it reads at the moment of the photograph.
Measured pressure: 1.4 kg/cm²
